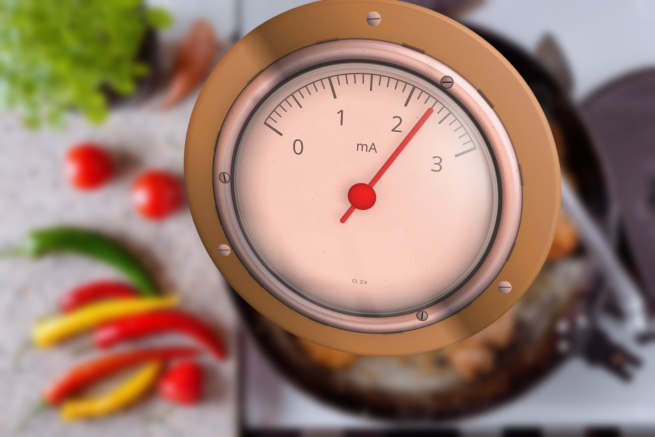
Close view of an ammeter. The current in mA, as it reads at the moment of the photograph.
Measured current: 2.3 mA
